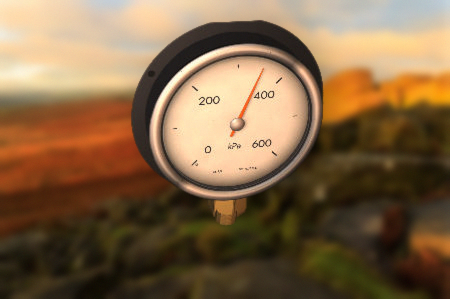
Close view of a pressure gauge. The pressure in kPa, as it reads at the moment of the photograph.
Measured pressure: 350 kPa
